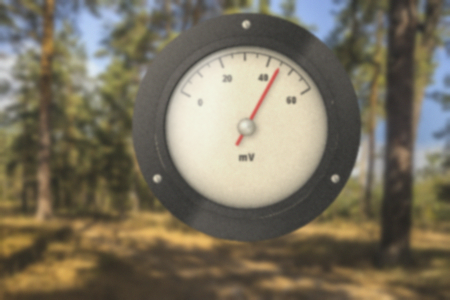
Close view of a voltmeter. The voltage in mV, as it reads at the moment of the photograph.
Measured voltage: 45 mV
